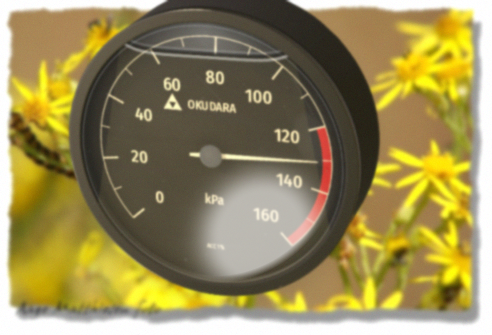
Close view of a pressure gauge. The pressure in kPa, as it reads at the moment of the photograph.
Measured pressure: 130 kPa
